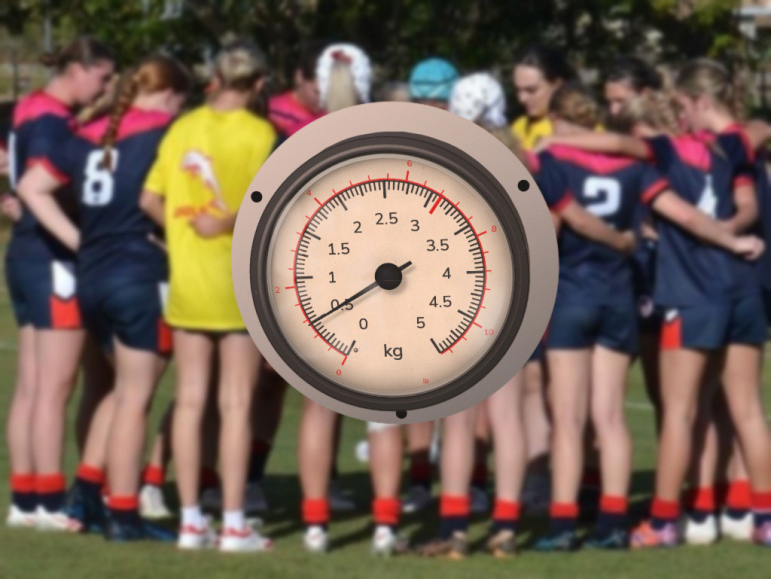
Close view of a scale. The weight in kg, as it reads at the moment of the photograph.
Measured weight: 0.5 kg
